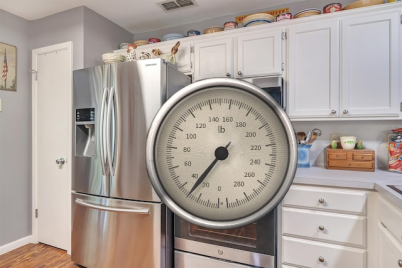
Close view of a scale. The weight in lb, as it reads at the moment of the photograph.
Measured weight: 30 lb
